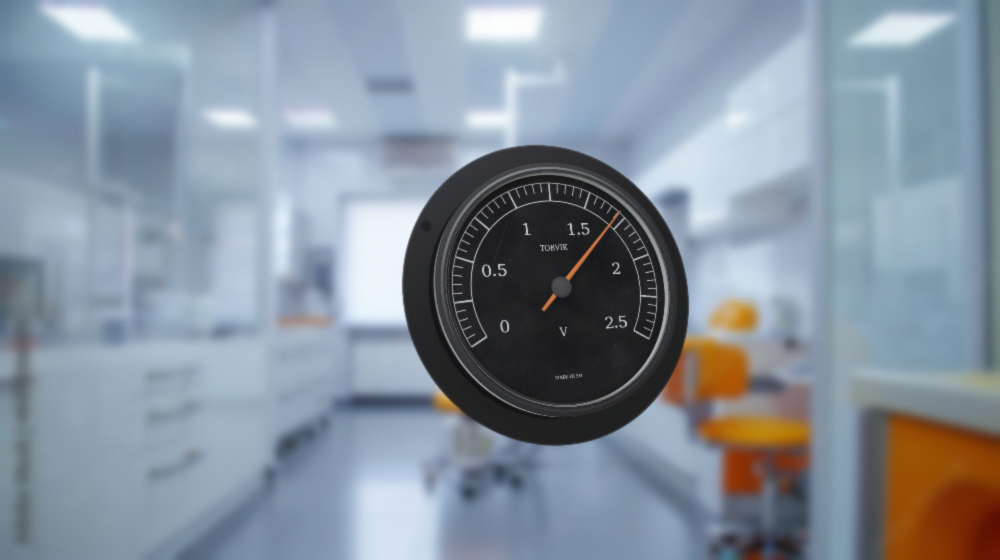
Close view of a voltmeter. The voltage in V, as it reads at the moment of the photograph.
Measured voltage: 1.7 V
